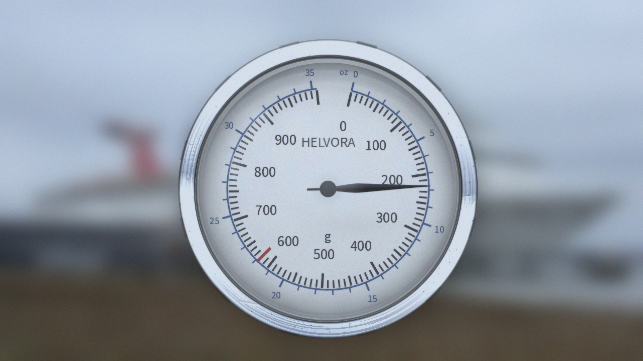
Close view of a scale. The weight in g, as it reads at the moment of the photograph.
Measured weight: 220 g
